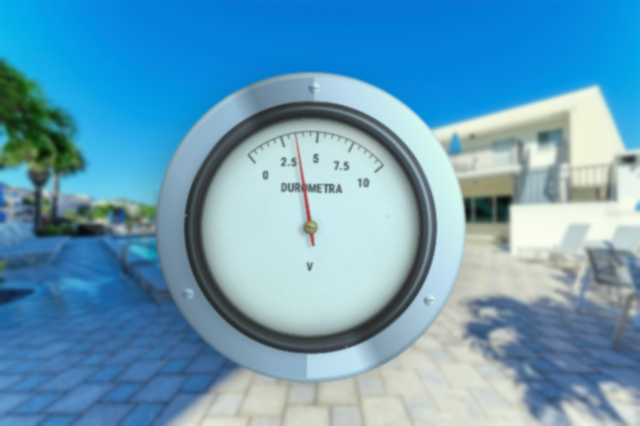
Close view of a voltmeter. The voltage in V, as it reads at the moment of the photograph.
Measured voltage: 3.5 V
